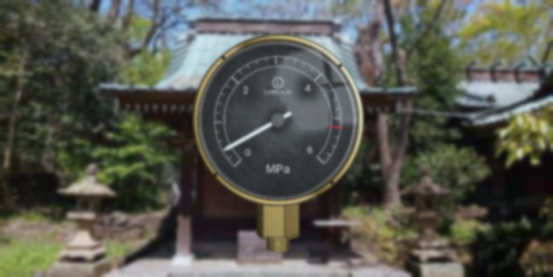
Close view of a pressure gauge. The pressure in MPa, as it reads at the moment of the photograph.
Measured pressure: 0.4 MPa
